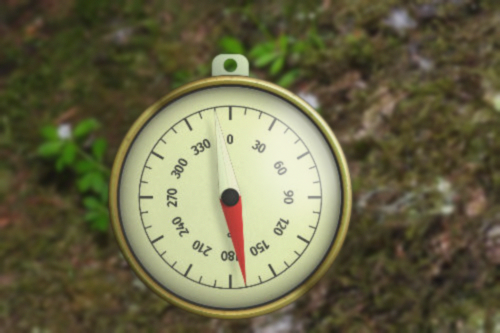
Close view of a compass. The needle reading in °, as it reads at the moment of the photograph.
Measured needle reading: 170 °
